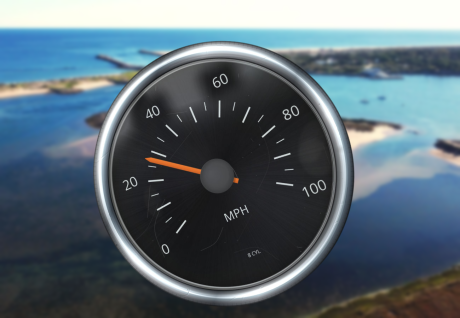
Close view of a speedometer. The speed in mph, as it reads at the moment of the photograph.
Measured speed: 27.5 mph
